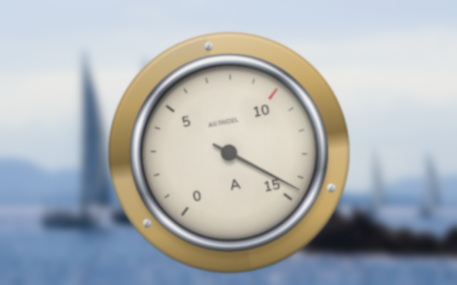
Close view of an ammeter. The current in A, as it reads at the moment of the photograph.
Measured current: 14.5 A
